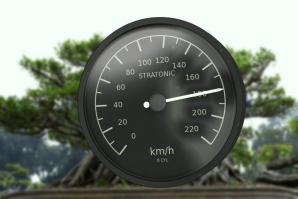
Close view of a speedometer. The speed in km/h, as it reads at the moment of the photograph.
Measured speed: 180 km/h
